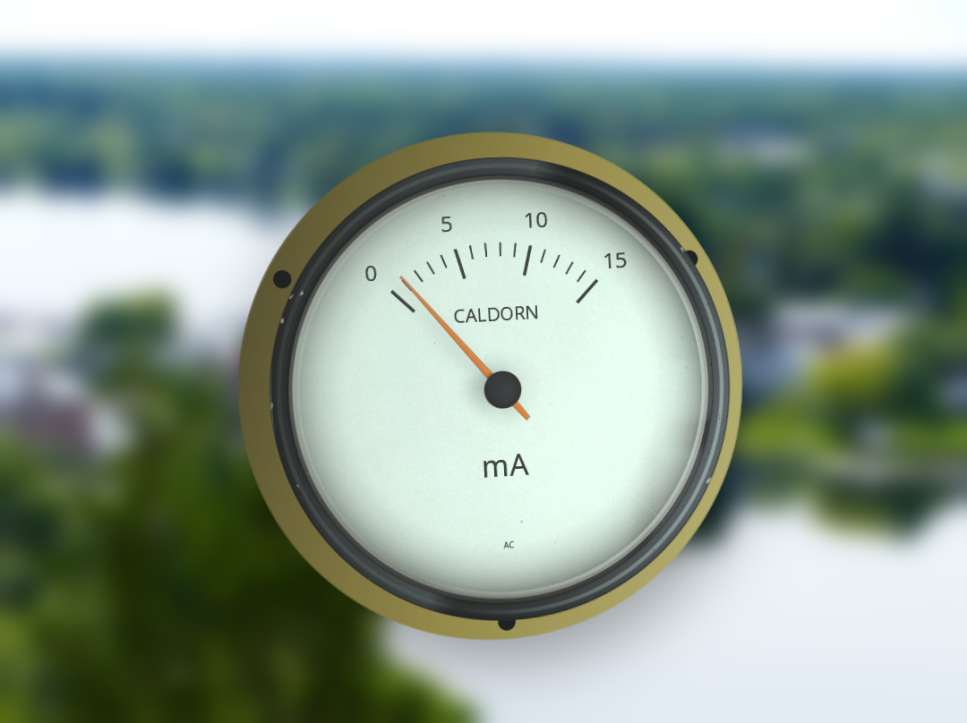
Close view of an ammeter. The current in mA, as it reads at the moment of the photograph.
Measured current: 1 mA
